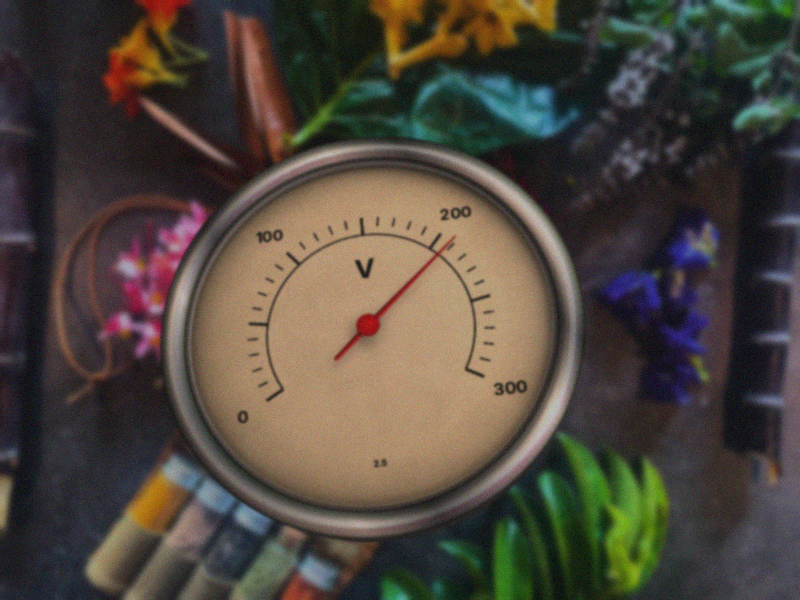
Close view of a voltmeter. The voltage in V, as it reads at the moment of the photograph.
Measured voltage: 210 V
